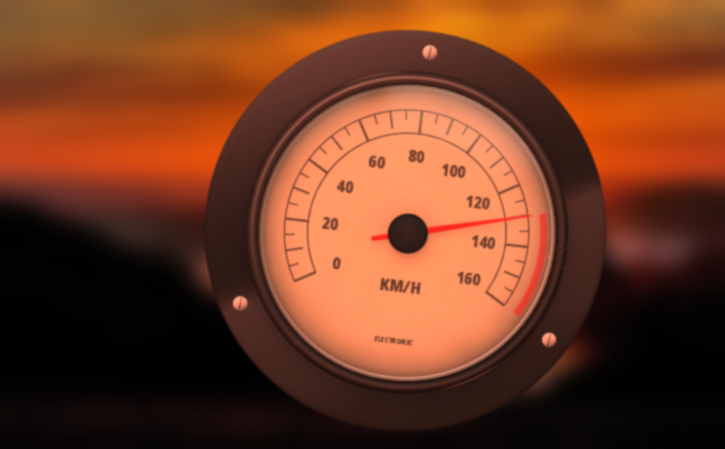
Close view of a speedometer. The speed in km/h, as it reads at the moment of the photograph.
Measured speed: 130 km/h
